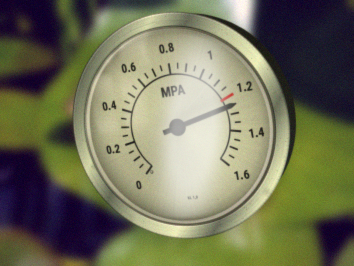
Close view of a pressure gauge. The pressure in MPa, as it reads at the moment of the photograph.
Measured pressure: 1.25 MPa
